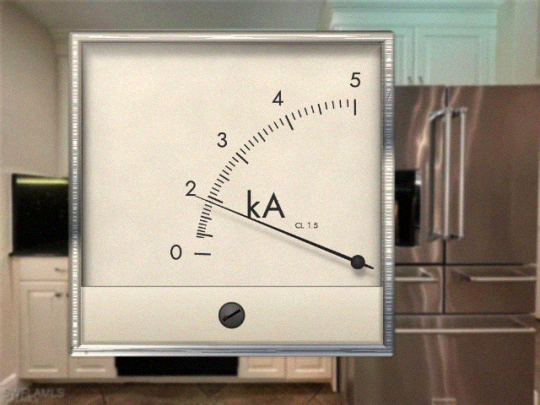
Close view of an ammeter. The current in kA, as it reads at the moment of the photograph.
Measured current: 1.9 kA
